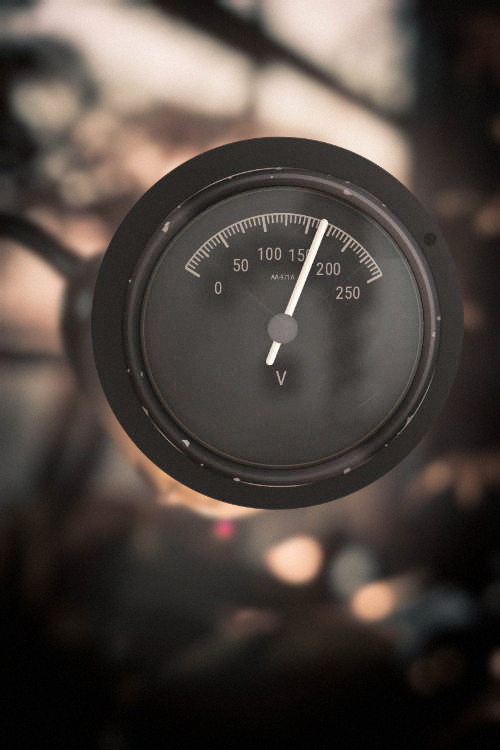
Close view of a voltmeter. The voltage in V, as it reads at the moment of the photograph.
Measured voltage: 165 V
